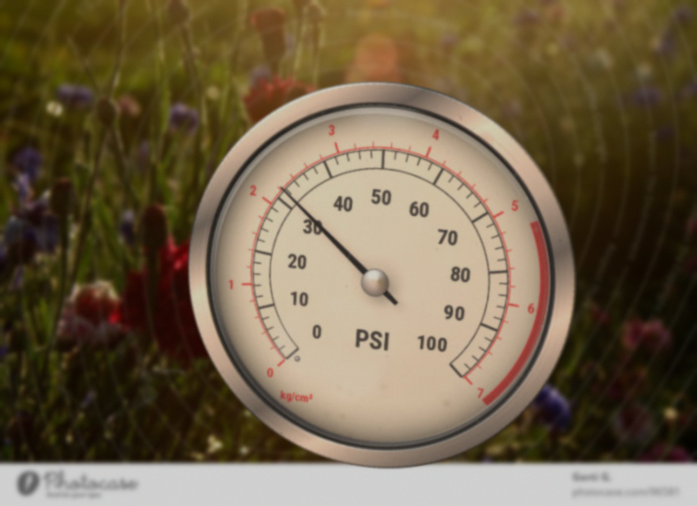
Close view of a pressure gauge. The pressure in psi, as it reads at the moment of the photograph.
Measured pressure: 32 psi
